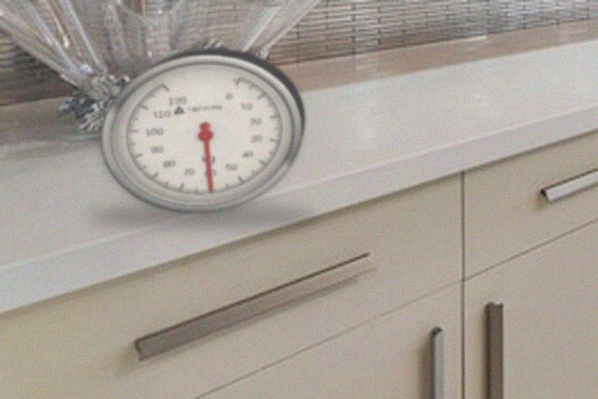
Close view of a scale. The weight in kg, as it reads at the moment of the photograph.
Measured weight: 60 kg
